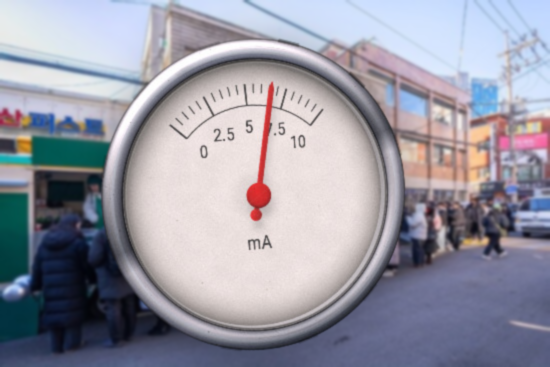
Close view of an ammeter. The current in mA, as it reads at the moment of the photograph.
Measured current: 6.5 mA
